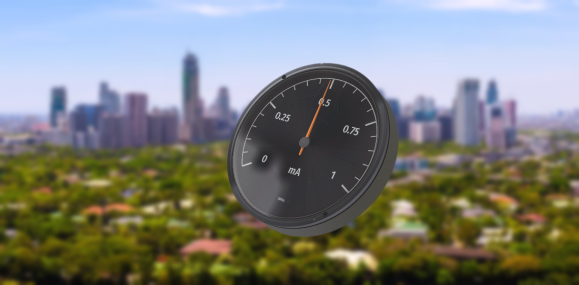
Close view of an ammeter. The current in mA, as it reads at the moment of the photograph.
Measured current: 0.5 mA
